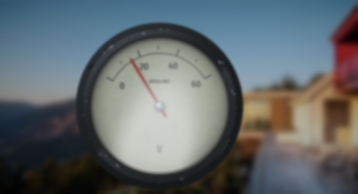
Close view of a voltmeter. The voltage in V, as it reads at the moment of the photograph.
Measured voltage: 15 V
